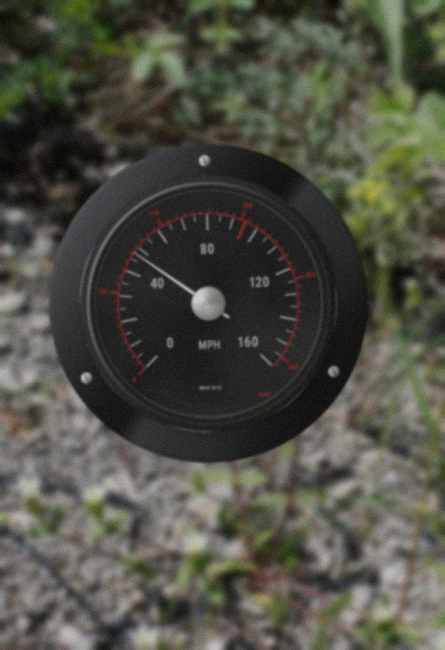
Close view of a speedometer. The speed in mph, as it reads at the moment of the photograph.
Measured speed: 47.5 mph
